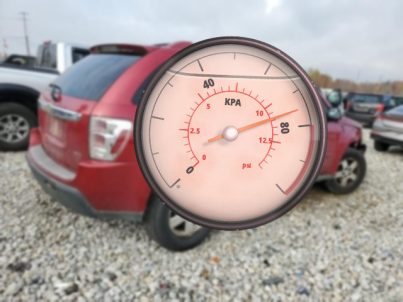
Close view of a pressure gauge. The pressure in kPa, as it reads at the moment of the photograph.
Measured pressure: 75 kPa
